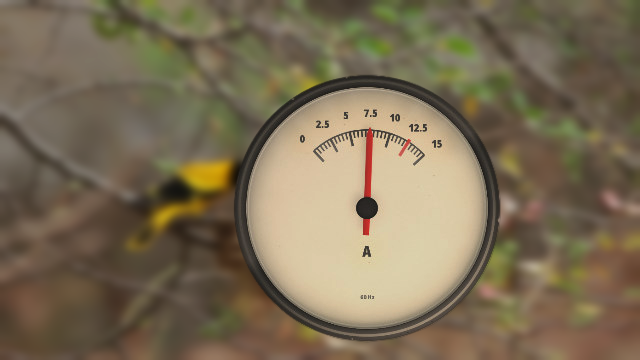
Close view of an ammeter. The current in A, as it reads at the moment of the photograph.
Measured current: 7.5 A
